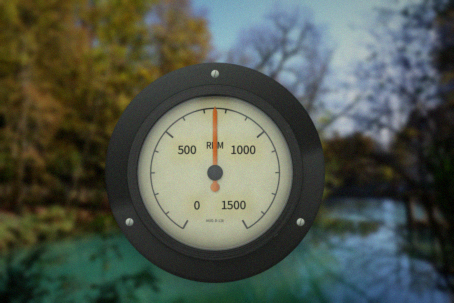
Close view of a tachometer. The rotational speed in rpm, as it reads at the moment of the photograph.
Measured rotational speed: 750 rpm
